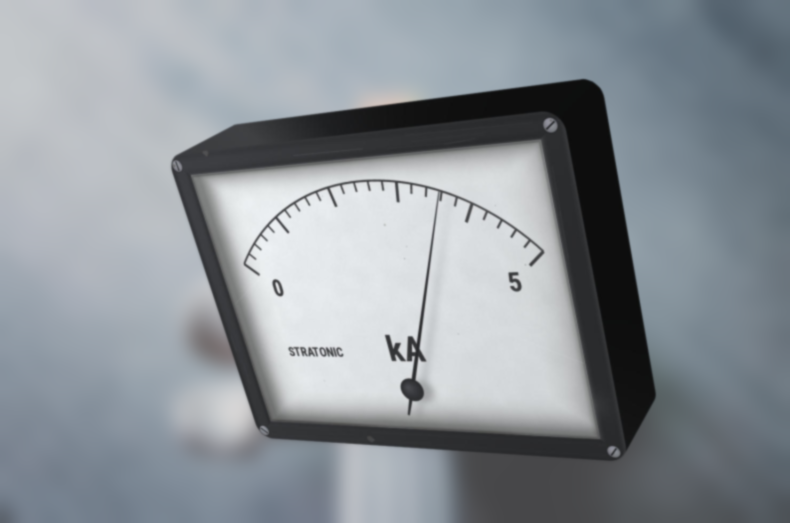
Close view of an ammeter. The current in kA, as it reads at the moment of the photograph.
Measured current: 3.6 kA
